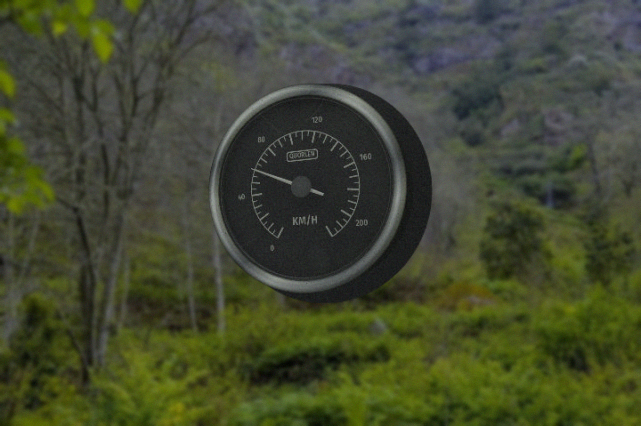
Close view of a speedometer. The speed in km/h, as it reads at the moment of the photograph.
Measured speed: 60 km/h
